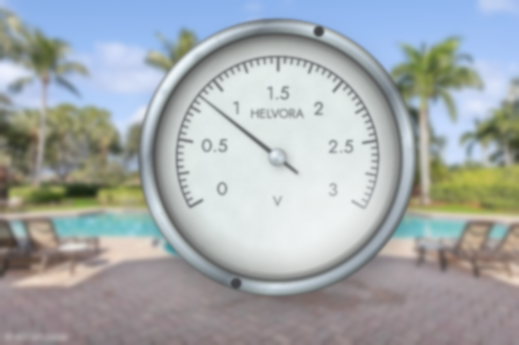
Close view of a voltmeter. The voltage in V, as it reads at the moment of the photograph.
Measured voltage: 0.85 V
